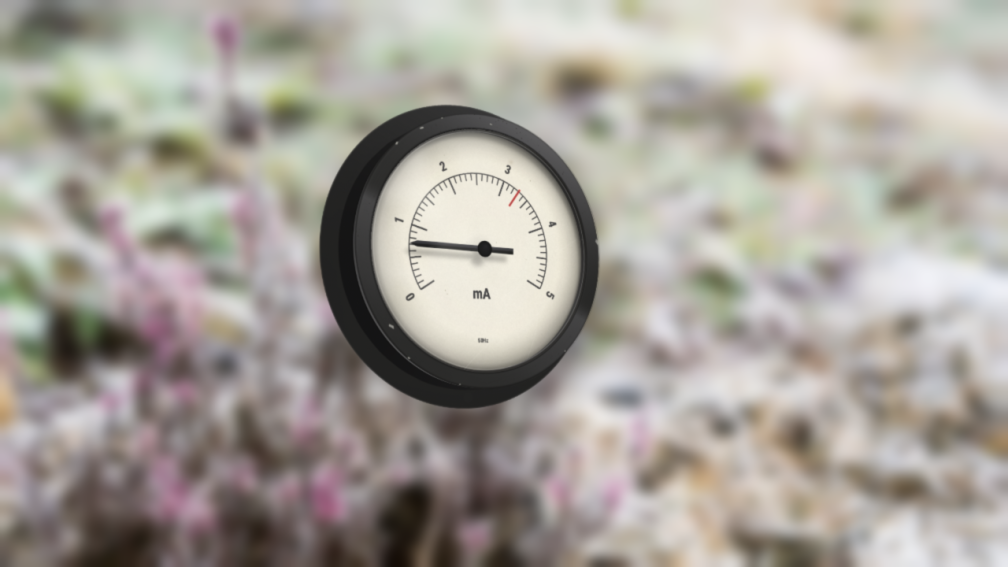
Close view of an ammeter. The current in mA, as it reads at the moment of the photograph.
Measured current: 0.7 mA
